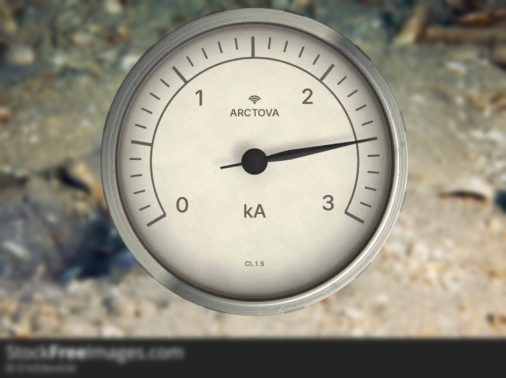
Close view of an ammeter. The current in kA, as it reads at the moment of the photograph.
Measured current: 2.5 kA
